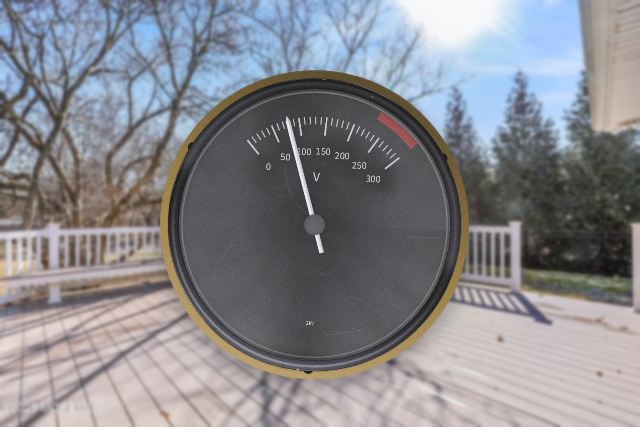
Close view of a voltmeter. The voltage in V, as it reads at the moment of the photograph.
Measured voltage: 80 V
